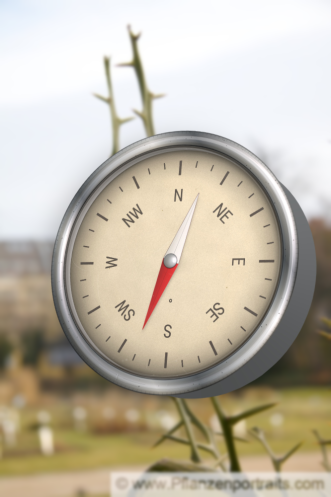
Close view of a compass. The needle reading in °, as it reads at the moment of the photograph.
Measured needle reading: 200 °
